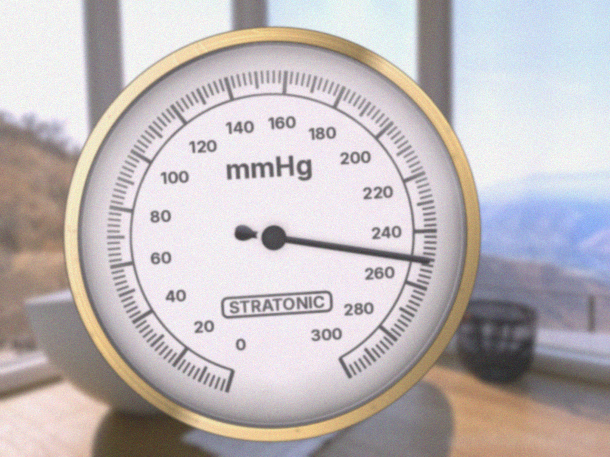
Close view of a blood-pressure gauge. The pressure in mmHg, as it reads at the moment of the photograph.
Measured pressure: 250 mmHg
